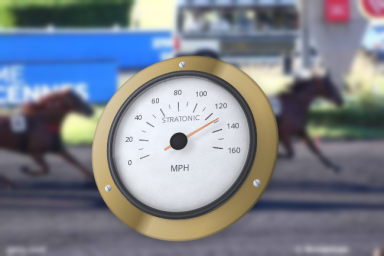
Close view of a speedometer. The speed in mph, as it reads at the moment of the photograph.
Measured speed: 130 mph
